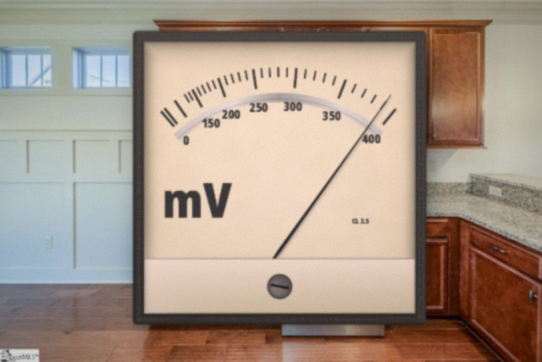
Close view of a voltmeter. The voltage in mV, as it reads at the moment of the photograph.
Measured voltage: 390 mV
